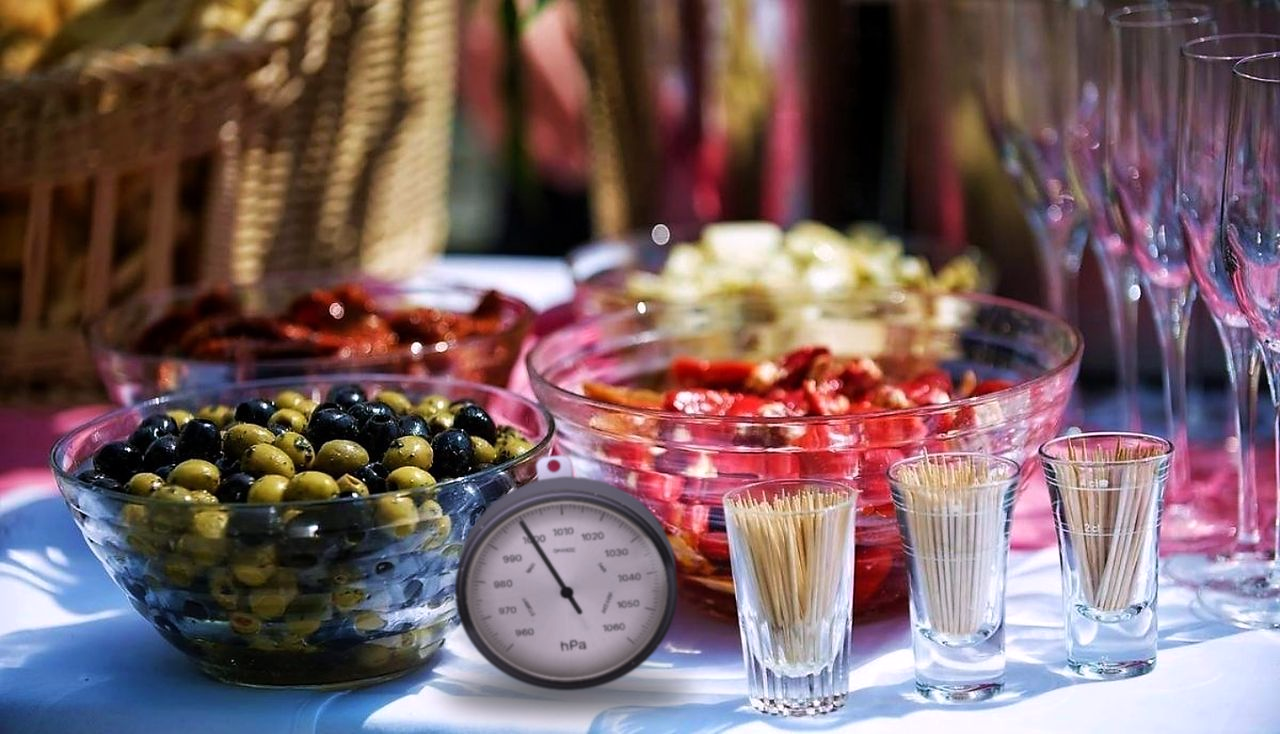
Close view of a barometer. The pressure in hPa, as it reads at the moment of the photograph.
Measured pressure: 1000 hPa
